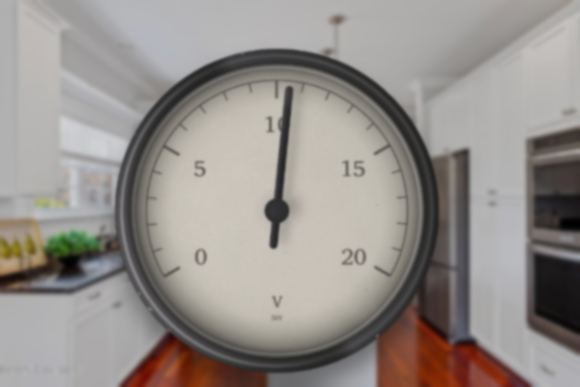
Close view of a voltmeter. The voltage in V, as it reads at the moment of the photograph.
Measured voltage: 10.5 V
